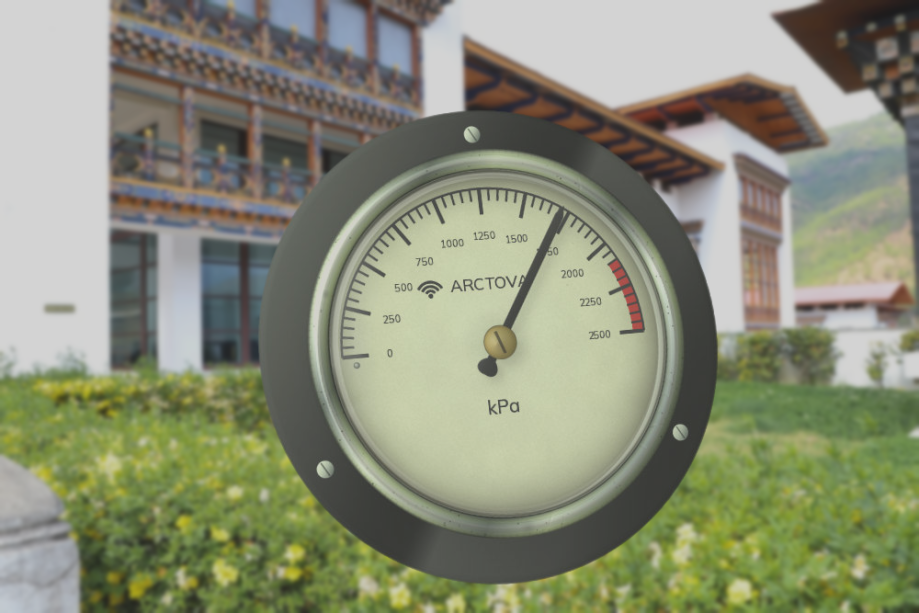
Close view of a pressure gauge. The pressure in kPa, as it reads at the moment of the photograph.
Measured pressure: 1700 kPa
